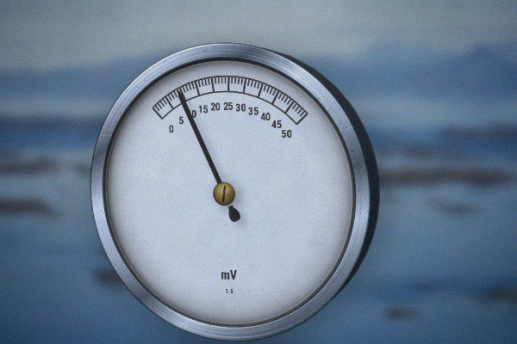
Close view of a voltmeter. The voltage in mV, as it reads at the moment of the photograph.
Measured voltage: 10 mV
